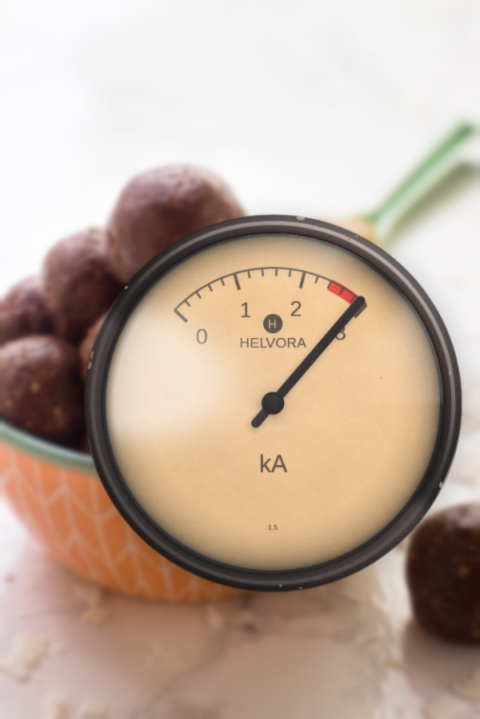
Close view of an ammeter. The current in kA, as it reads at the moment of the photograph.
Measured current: 2.9 kA
